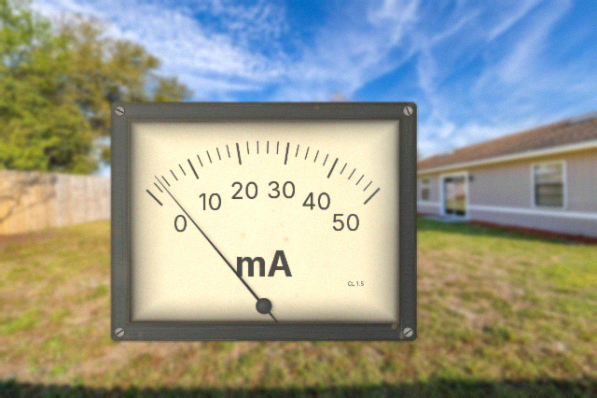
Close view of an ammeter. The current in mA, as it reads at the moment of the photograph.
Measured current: 3 mA
